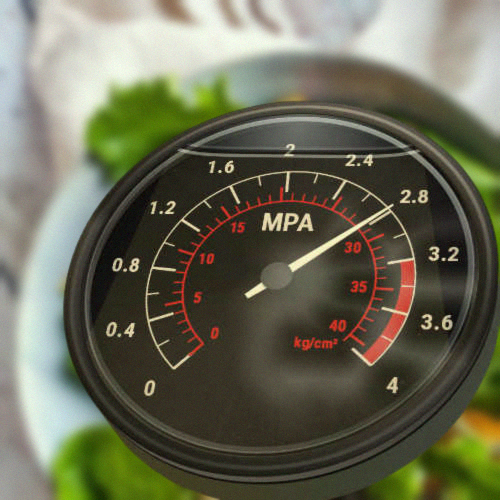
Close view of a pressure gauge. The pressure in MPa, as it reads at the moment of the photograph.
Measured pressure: 2.8 MPa
